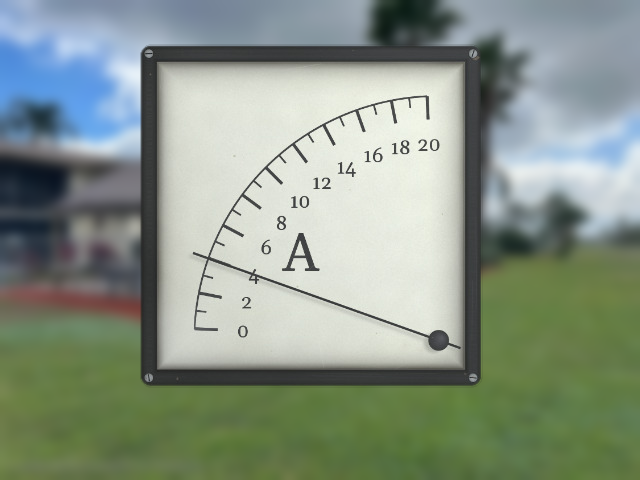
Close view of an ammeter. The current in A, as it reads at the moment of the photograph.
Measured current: 4 A
